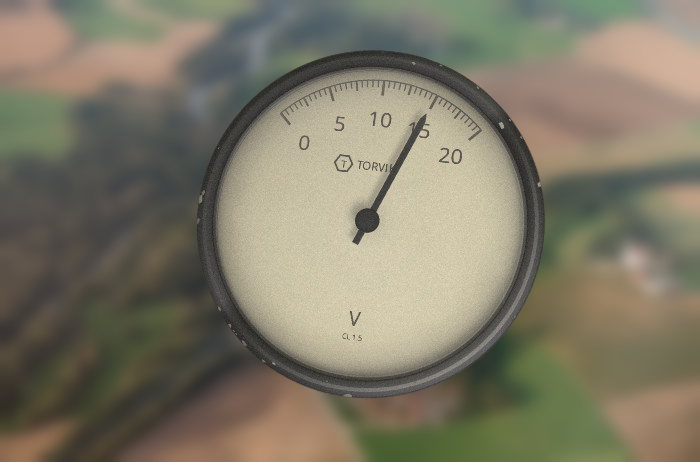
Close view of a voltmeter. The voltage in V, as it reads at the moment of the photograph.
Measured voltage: 15 V
